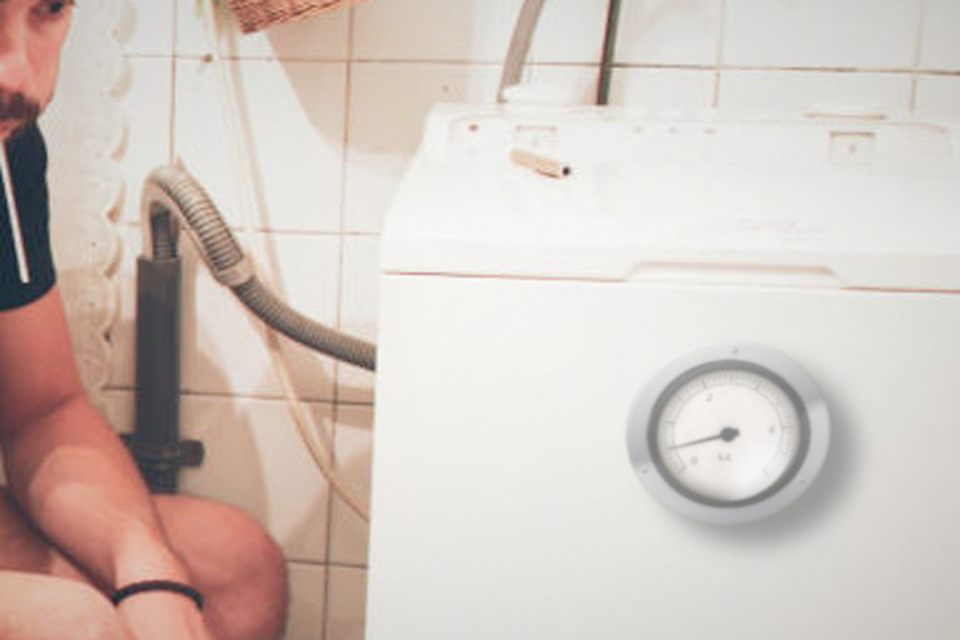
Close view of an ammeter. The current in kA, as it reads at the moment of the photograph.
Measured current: 0.5 kA
